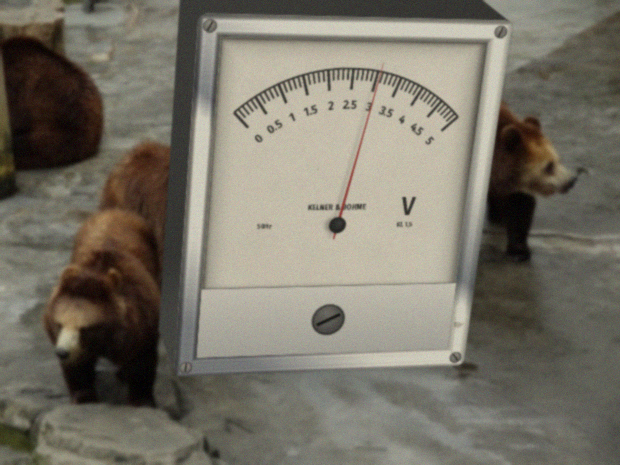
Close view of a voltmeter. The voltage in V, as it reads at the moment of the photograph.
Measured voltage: 3 V
